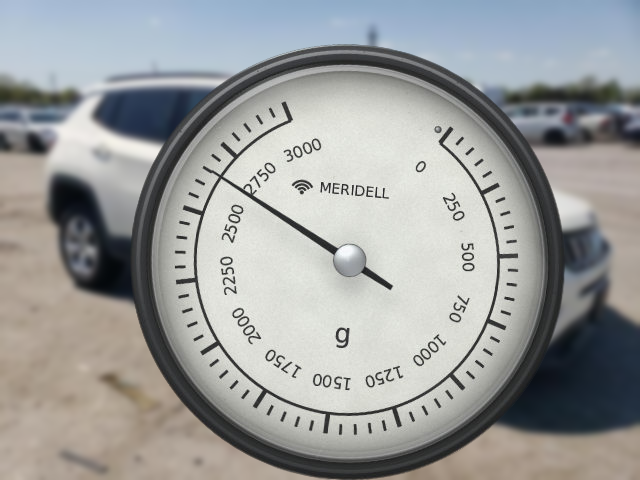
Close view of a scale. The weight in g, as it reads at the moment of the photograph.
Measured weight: 2650 g
